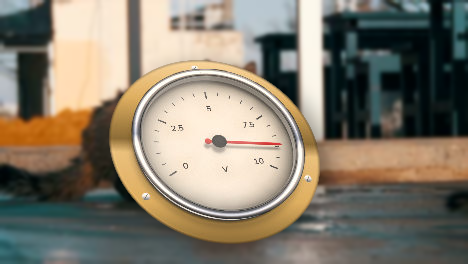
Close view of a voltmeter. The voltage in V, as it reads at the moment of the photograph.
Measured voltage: 9 V
